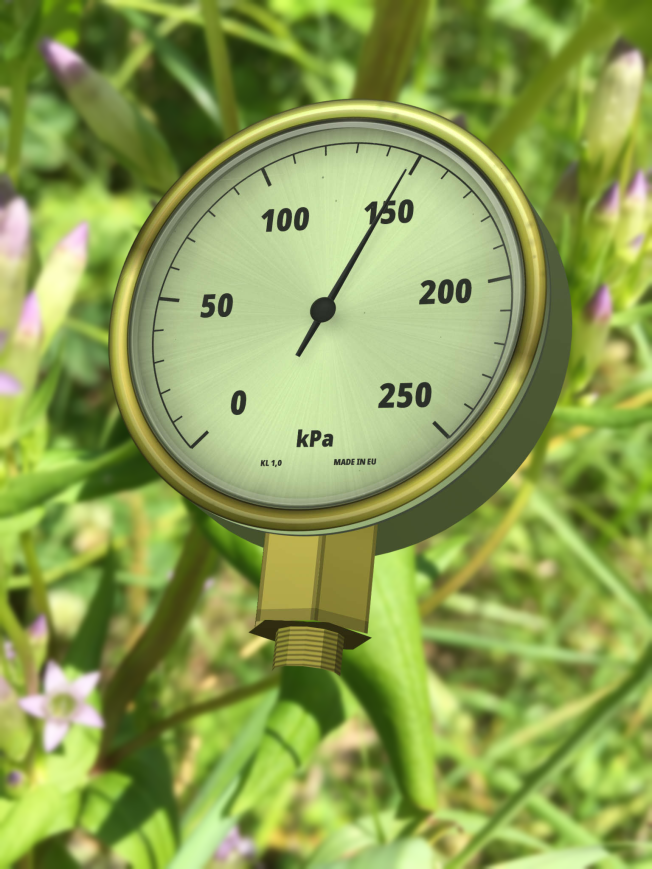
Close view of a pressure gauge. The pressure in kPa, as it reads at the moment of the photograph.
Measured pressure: 150 kPa
